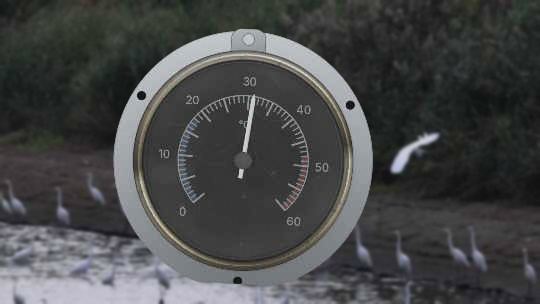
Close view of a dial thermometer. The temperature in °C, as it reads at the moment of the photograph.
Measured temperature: 31 °C
